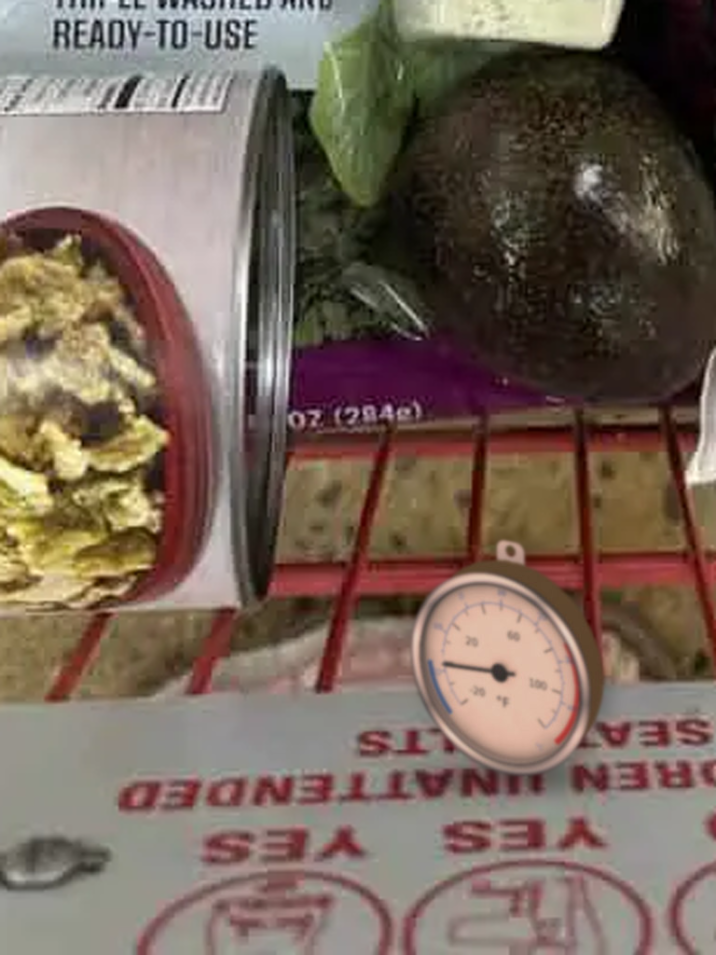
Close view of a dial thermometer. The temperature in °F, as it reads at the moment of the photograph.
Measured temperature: 0 °F
